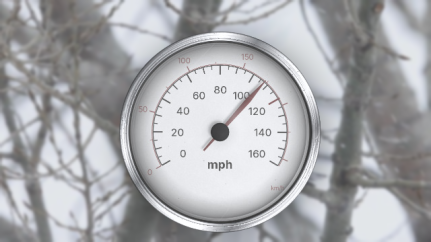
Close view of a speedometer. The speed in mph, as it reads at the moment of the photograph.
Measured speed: 107.5 mph
